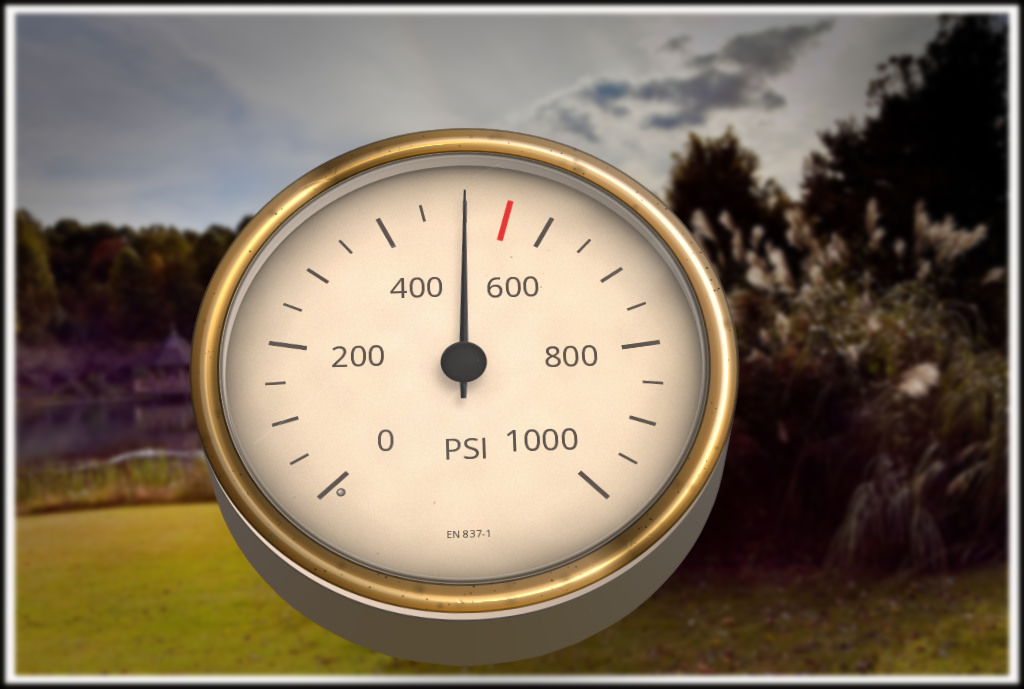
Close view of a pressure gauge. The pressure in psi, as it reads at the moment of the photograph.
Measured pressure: 500 psi
